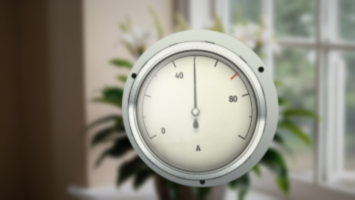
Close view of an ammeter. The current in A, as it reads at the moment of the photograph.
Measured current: 50 A
